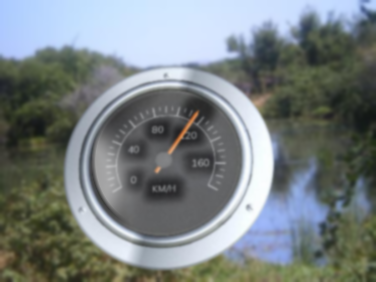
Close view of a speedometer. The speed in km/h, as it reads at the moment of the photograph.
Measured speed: 115 km/h
